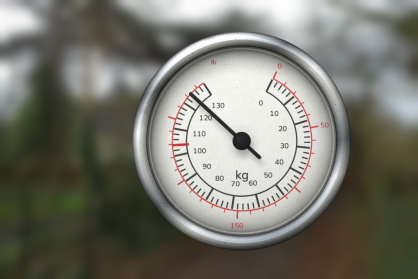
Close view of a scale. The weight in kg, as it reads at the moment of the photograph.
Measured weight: 124 kg
